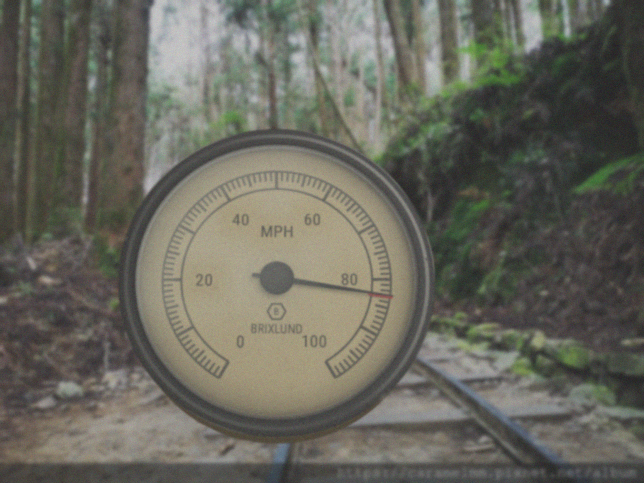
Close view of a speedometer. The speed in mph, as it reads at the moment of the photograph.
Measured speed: 83 mph
